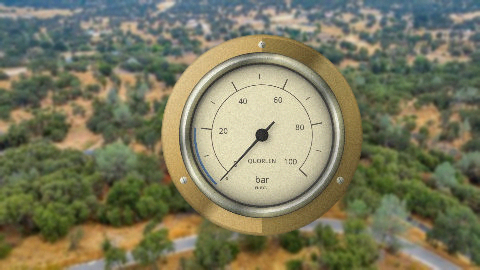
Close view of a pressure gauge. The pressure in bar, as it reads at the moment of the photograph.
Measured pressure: 0 bar
